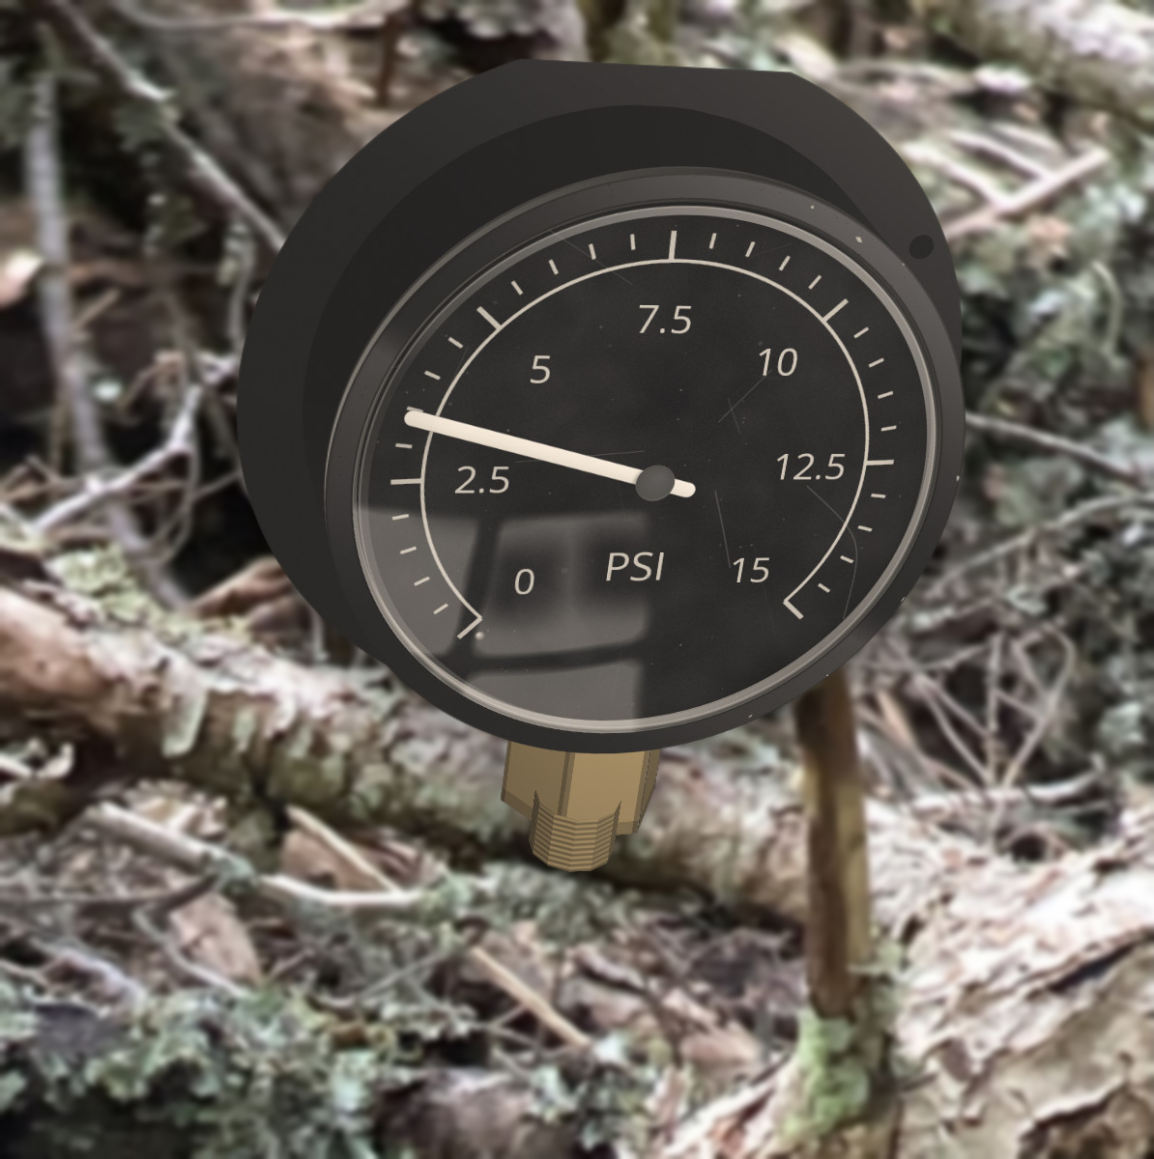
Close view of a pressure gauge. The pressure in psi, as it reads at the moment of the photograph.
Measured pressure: 3.5 psi
